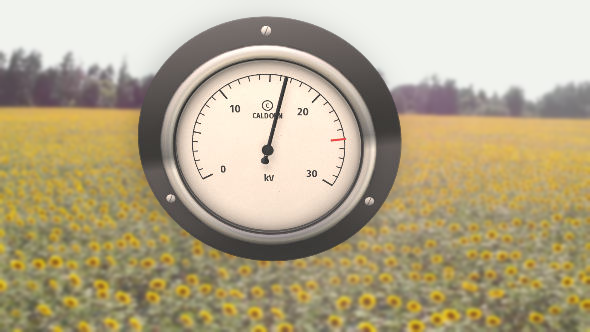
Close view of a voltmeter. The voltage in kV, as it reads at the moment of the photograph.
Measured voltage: 16.5 kV
